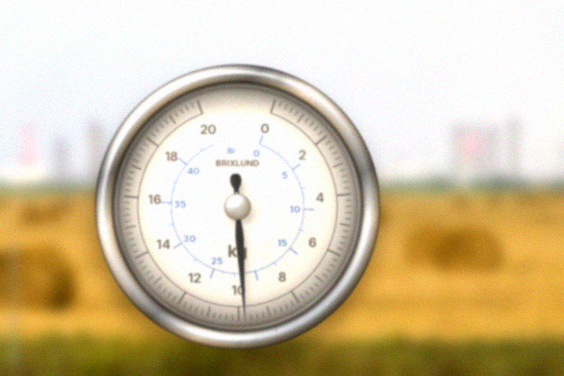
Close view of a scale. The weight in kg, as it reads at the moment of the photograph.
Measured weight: 9.8 kg
